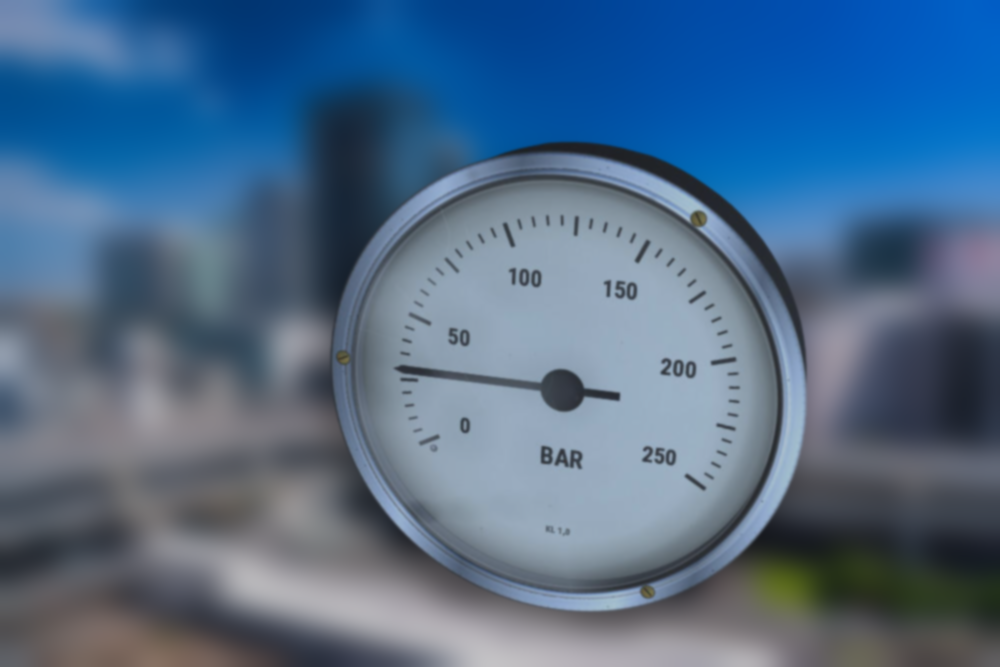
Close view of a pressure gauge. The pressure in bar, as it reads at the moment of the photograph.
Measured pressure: 30 bar
